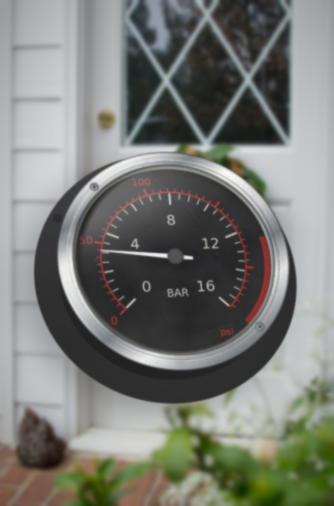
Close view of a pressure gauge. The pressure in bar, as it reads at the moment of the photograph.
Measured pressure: 3 bar
